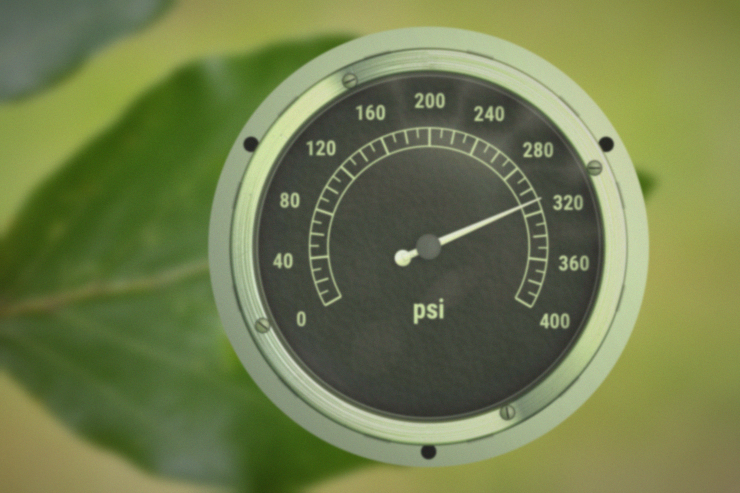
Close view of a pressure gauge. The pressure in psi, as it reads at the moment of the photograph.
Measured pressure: 310 psi
